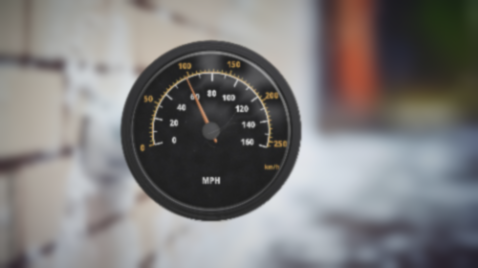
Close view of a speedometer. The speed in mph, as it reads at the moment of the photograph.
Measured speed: 60 mph
